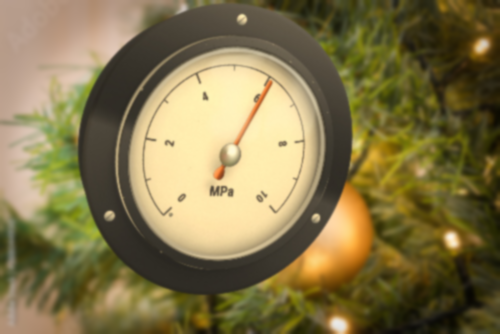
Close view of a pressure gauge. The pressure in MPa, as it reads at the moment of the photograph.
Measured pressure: 6 MPa
